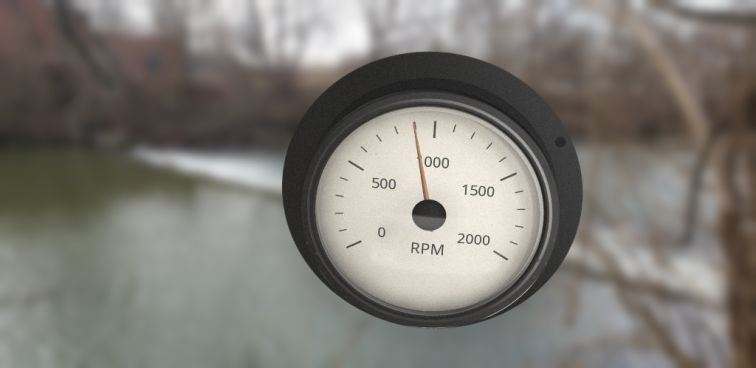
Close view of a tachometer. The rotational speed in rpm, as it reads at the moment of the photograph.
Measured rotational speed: 900 rpm
